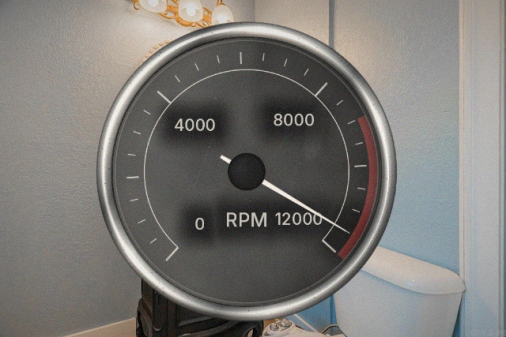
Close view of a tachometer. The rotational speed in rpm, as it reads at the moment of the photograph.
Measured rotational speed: 11500 rpm
